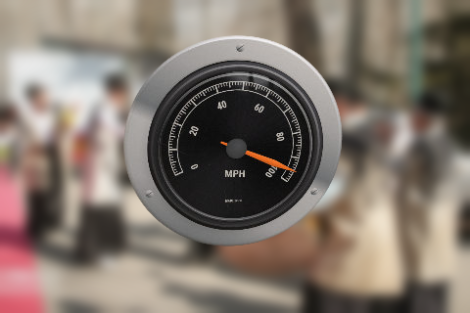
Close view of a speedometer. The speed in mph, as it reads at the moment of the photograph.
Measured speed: 95 mph
